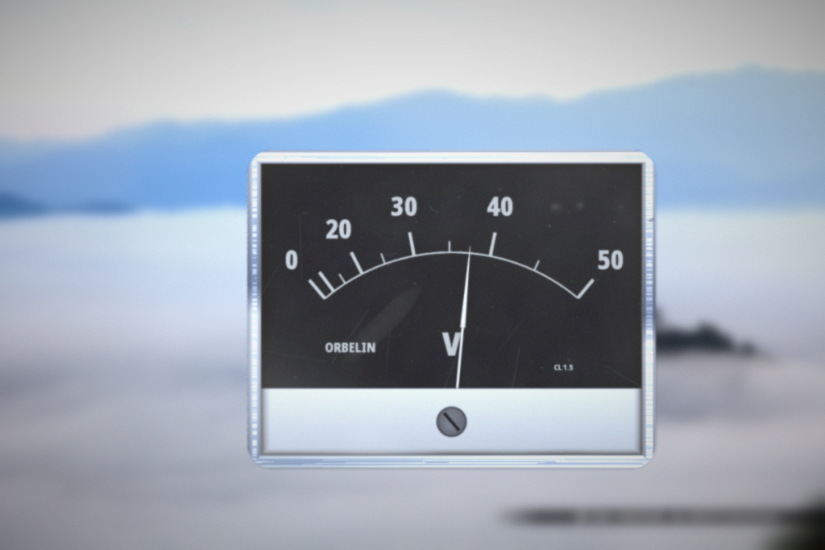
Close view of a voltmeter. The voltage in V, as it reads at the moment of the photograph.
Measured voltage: 37.5 V
